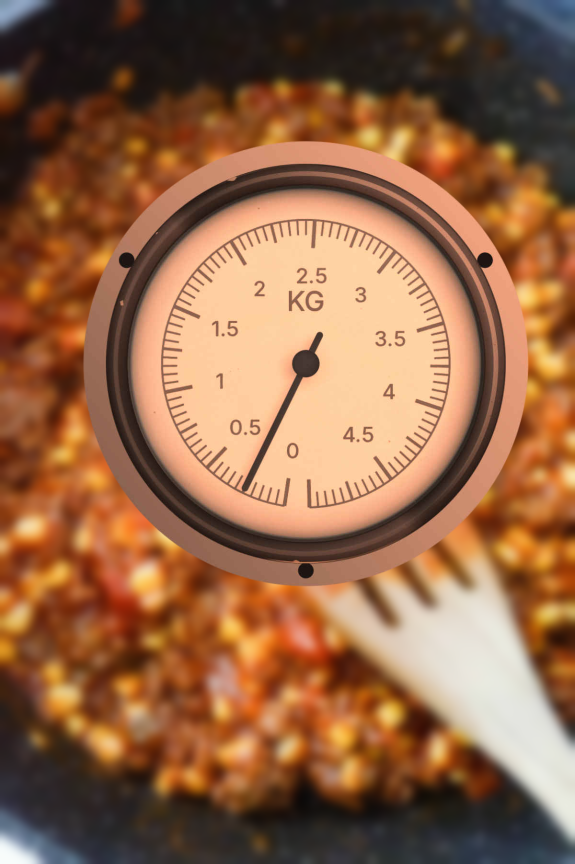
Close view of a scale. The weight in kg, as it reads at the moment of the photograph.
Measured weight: 0.25 kg
